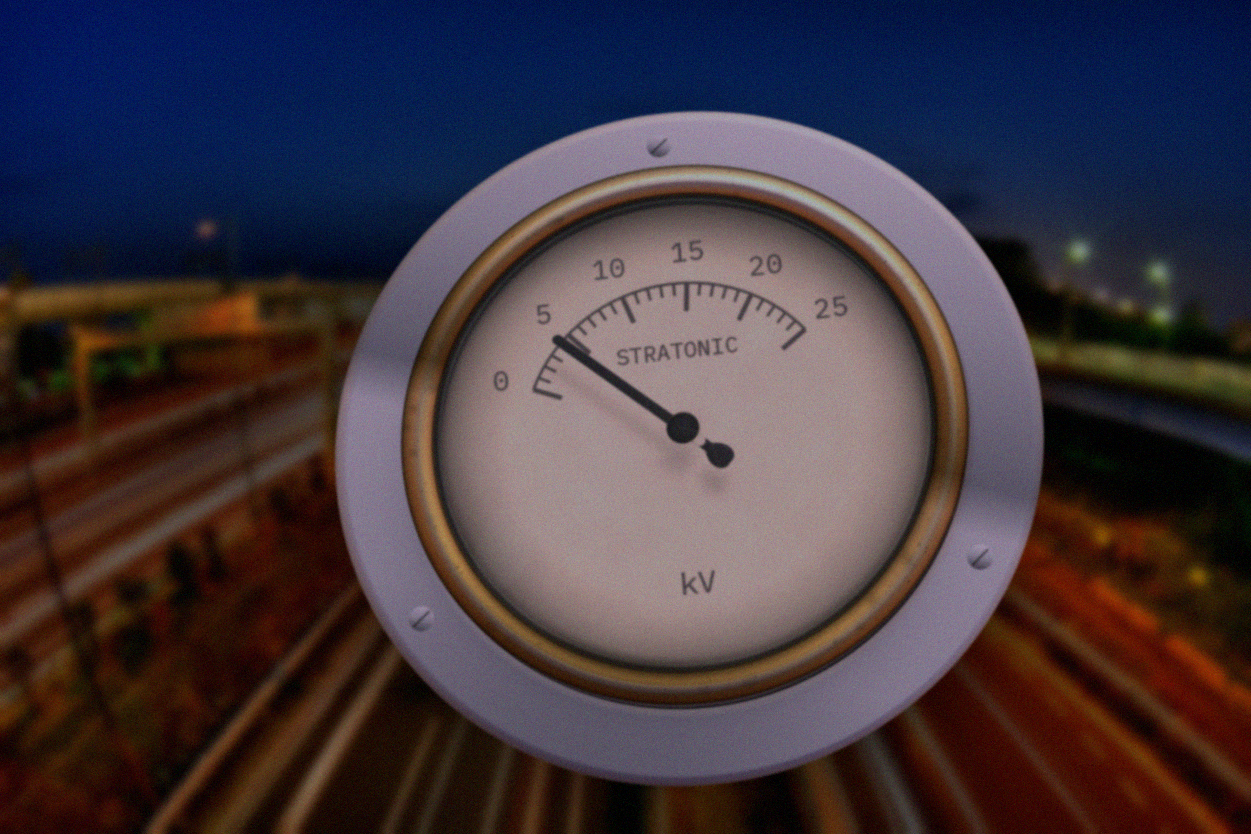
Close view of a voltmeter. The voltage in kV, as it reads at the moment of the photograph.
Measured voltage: 4 kV
